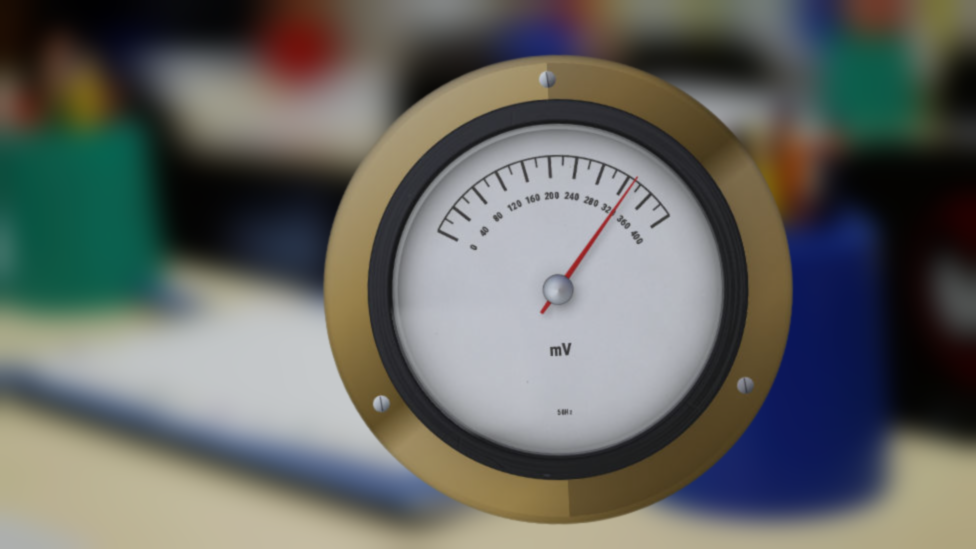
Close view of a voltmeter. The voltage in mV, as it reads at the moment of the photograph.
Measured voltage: 330 mV
